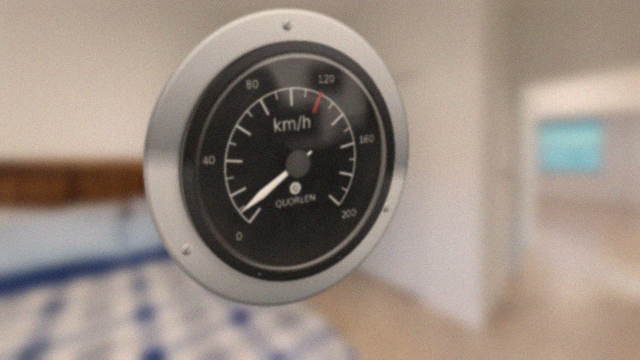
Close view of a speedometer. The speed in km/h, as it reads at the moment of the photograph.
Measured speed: 10 km/h
